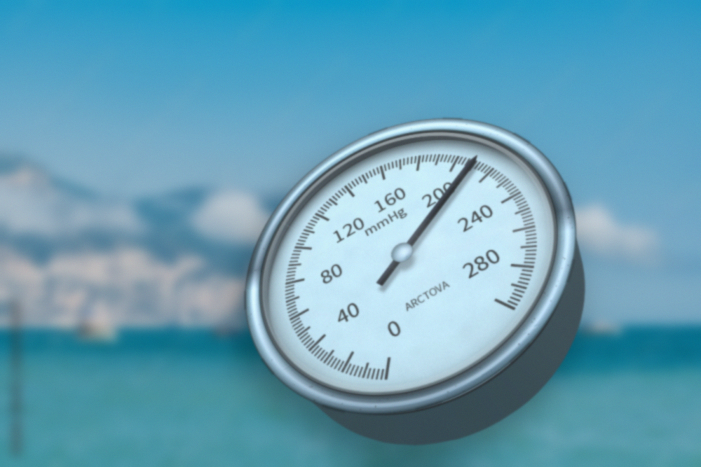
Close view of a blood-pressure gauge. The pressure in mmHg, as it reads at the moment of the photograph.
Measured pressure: 210 mmHg
